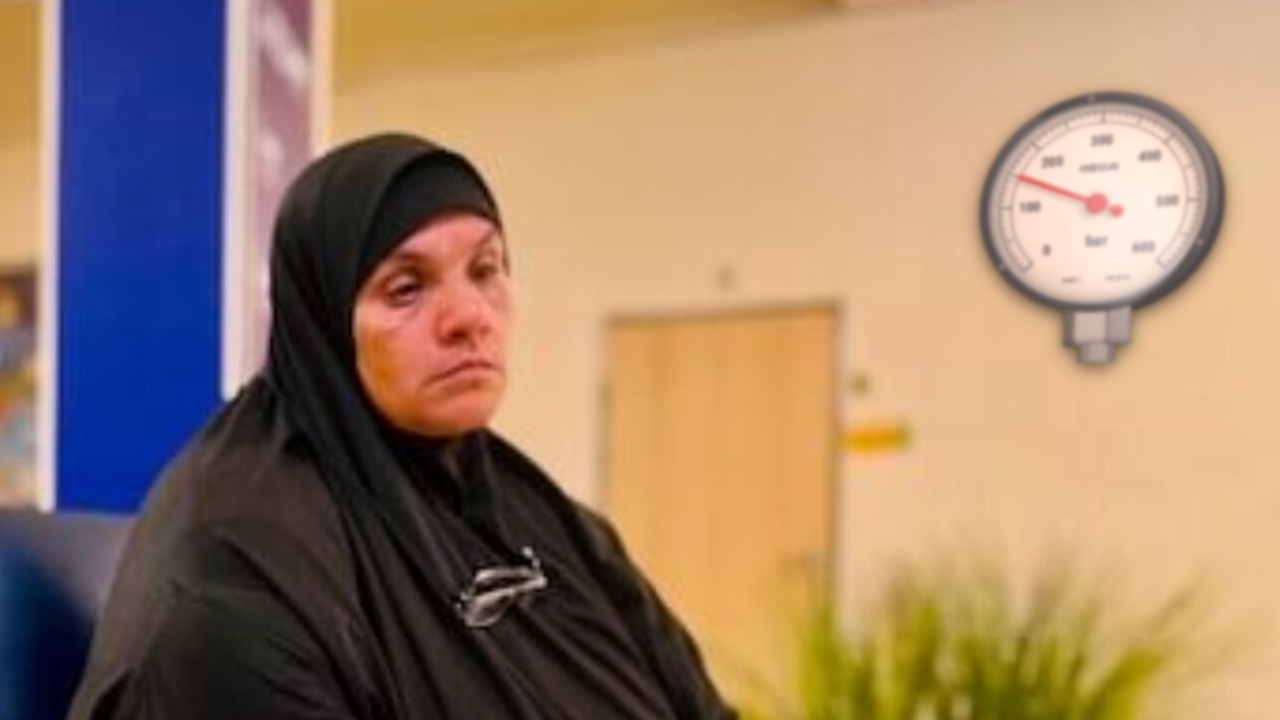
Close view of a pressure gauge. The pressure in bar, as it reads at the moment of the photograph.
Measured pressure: 150 bar
